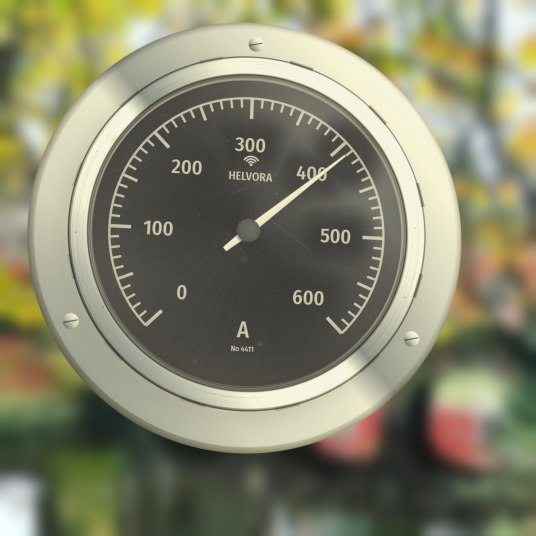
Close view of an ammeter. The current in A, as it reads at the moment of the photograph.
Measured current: 410 A
